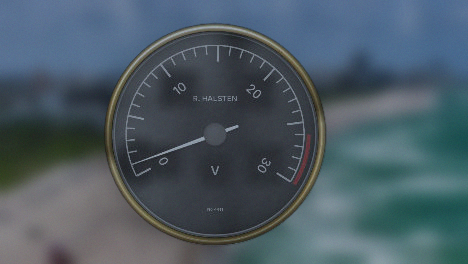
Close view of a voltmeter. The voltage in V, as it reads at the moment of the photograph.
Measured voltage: 1 V
